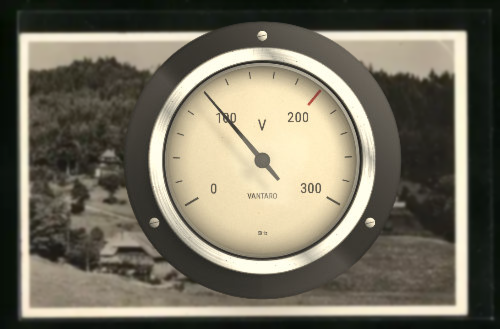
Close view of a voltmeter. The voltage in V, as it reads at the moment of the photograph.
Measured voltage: 100 V
